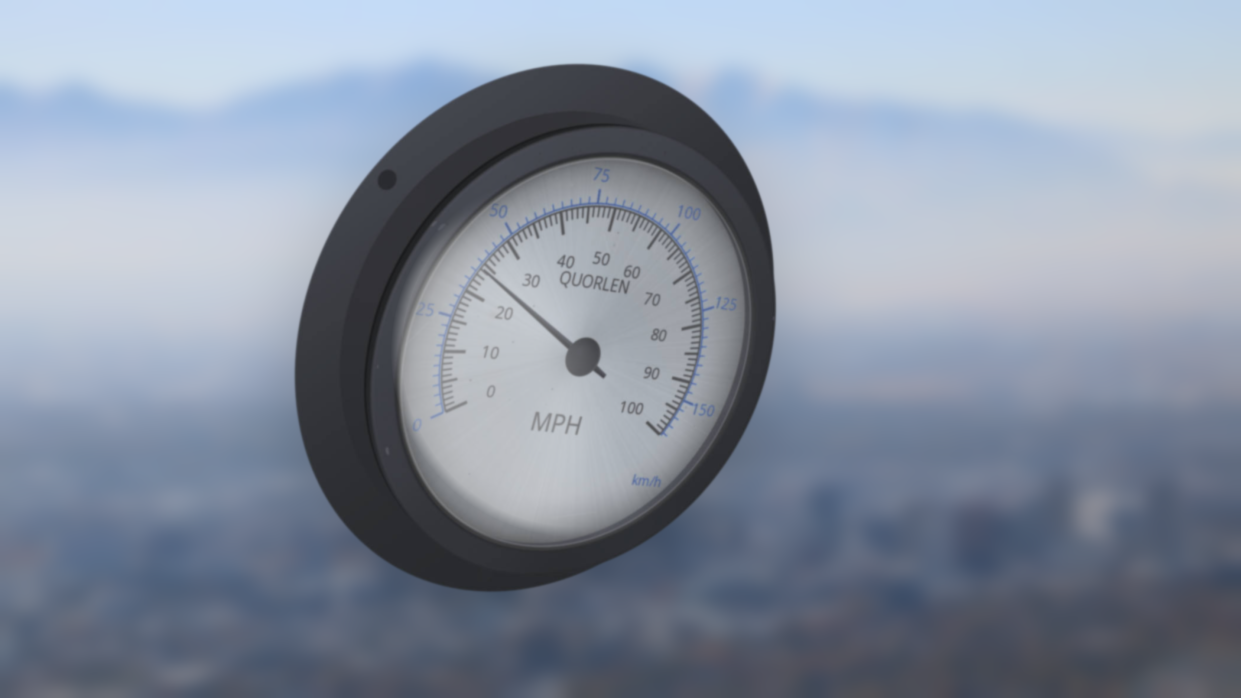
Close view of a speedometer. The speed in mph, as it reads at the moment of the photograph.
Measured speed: 24 mph
